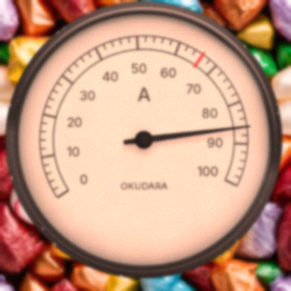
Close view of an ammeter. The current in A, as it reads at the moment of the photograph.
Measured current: 86 A
